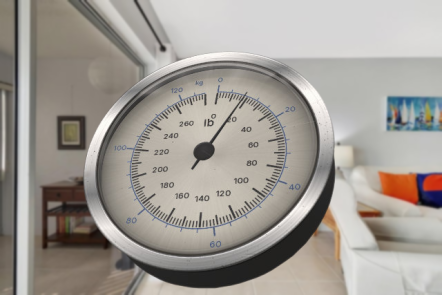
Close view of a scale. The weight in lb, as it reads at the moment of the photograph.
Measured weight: 20 lb
